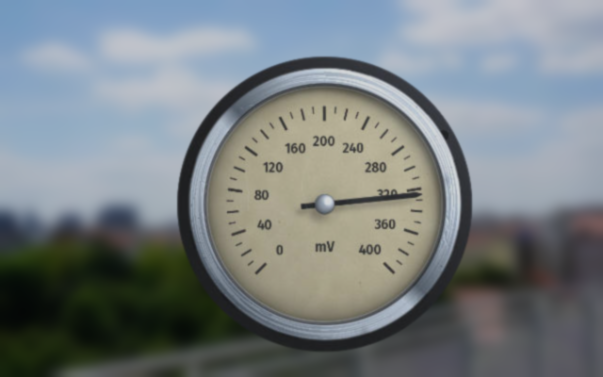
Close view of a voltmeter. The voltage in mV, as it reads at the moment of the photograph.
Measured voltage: 325 mV
